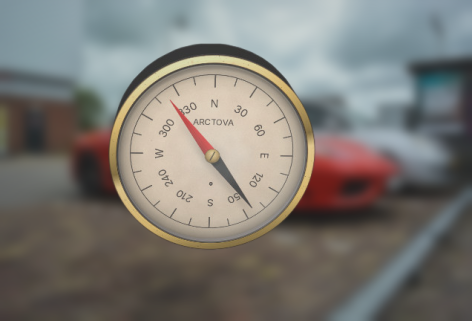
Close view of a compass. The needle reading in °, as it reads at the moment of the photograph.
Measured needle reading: 322.5 °
